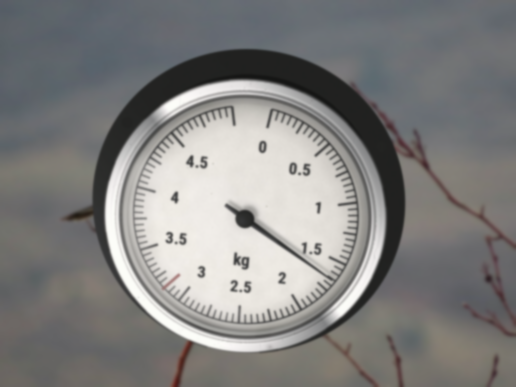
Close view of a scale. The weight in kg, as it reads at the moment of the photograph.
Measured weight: 1.65 kg
